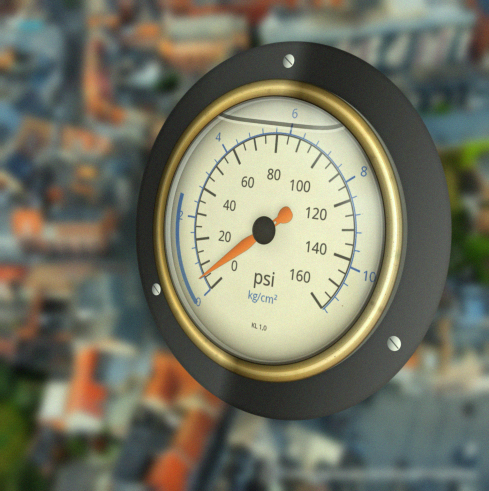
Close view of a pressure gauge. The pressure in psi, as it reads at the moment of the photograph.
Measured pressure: 5 psi
